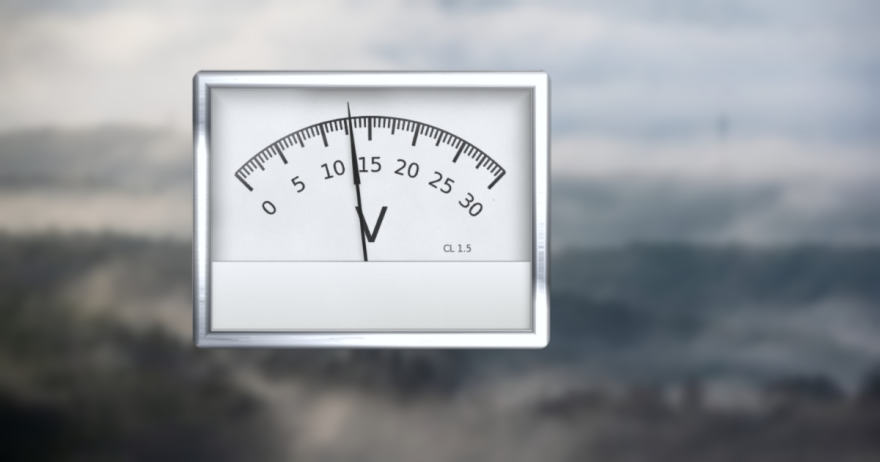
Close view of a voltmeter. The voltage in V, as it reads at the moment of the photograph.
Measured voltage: 13 V
